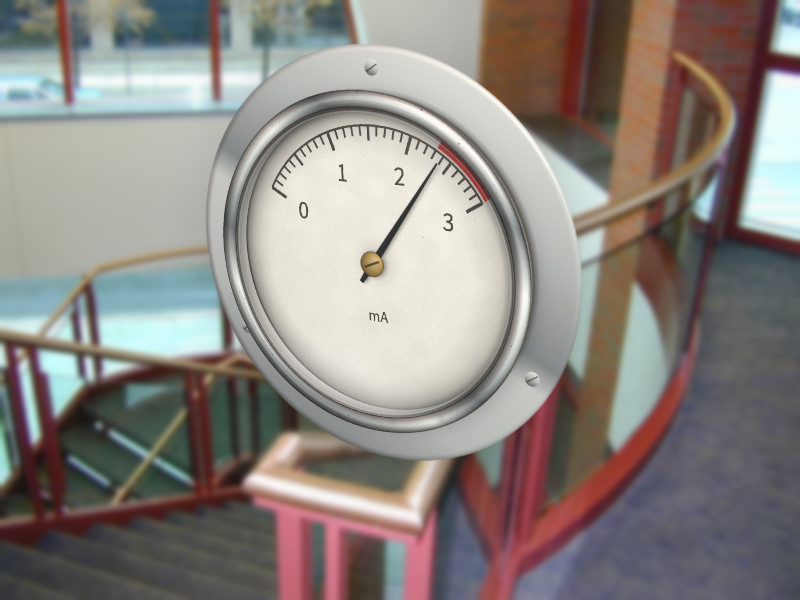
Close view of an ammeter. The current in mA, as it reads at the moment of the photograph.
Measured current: 2.4 mA
